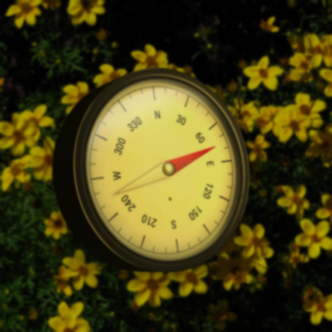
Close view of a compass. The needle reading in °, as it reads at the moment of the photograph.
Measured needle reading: 75 °
